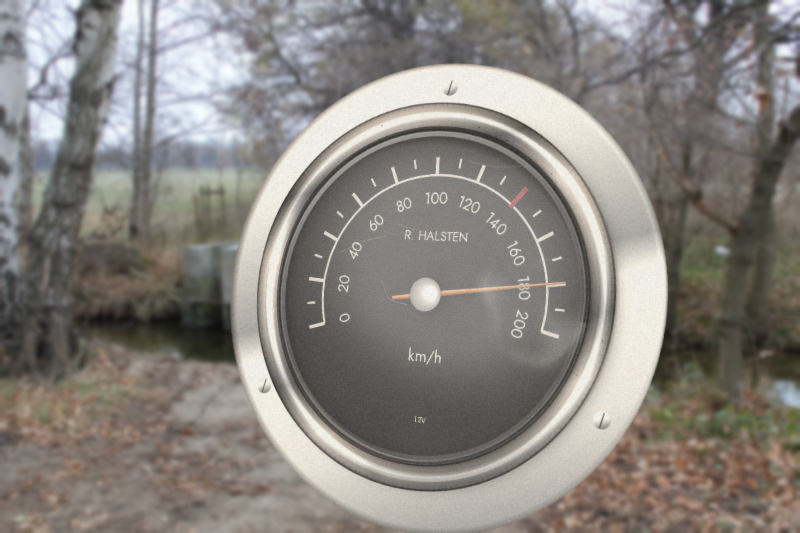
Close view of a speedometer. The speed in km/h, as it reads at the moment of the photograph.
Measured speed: 180 km/h
